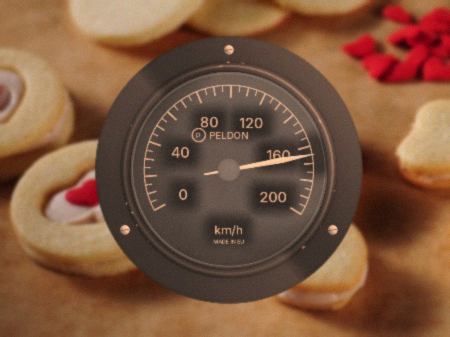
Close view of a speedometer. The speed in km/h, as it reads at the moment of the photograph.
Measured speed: 165 km/h
